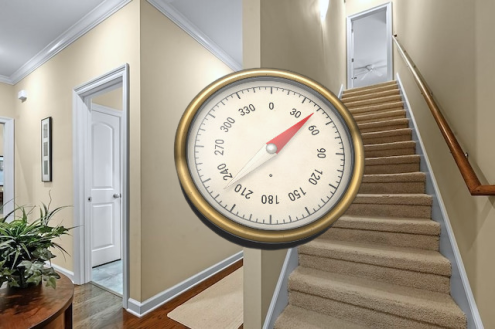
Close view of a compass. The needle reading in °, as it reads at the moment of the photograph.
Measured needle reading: 45 °
